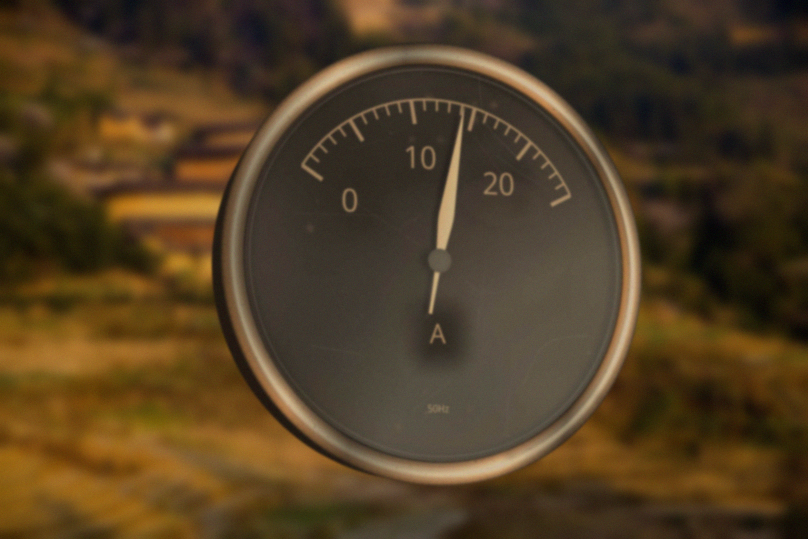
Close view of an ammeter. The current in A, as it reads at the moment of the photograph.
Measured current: 14 A
